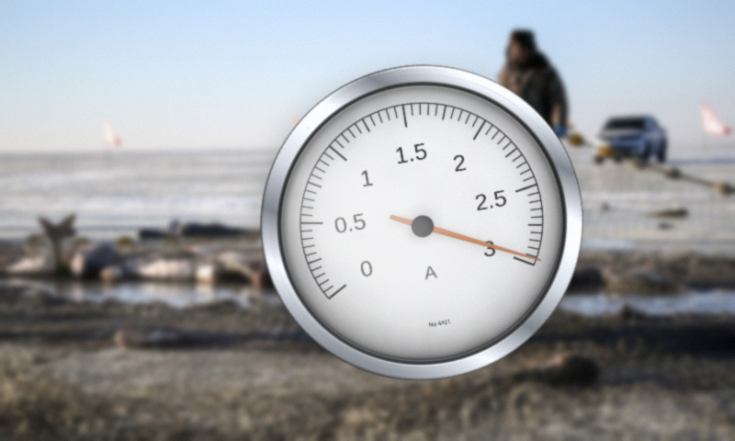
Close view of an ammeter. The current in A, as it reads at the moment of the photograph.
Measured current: 2.95 A
